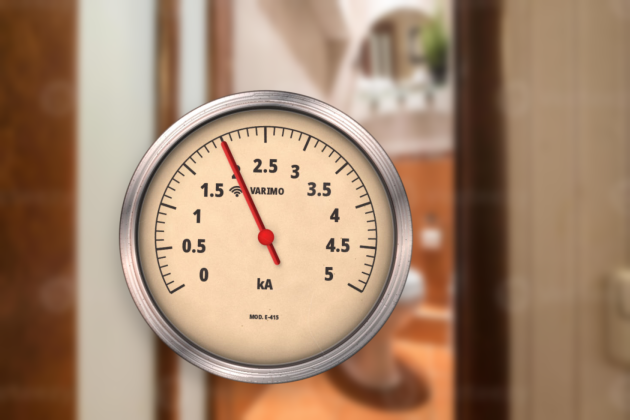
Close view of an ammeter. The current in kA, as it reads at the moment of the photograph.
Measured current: 2 kA
